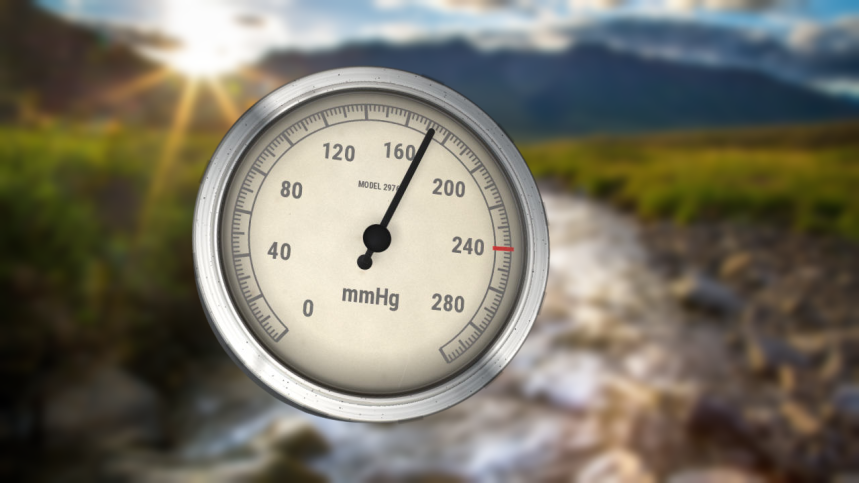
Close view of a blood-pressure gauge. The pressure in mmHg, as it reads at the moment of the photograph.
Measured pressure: 172 mmHg
